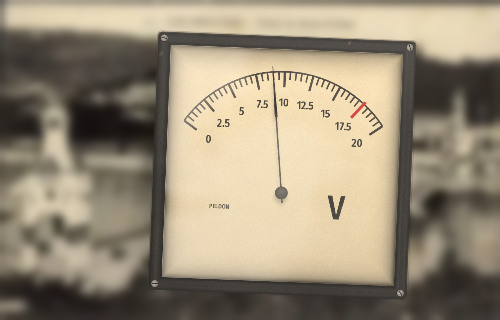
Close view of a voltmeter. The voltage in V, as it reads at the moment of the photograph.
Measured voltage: 9 V
